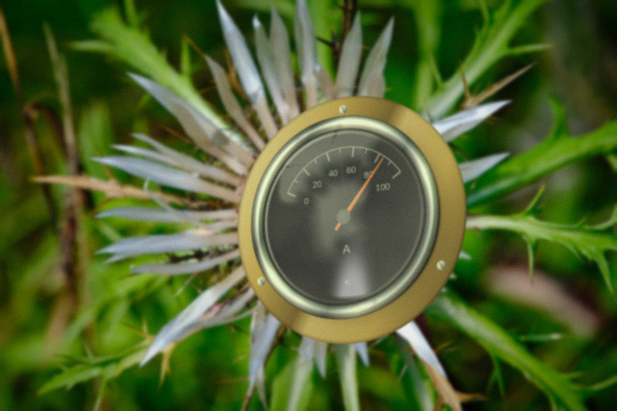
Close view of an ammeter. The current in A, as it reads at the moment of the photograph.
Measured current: 85 A
